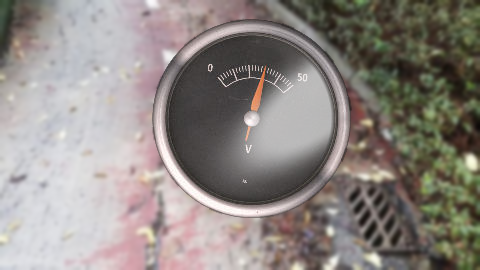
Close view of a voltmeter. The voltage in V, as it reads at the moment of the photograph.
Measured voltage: 30 V
